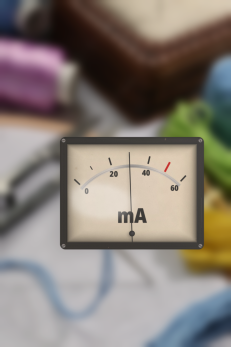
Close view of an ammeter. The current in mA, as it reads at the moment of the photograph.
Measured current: 30 mA
